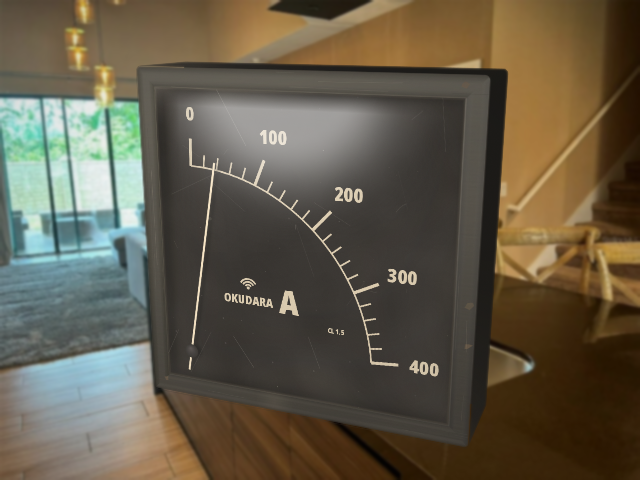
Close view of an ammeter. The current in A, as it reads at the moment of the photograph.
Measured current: 40 A
